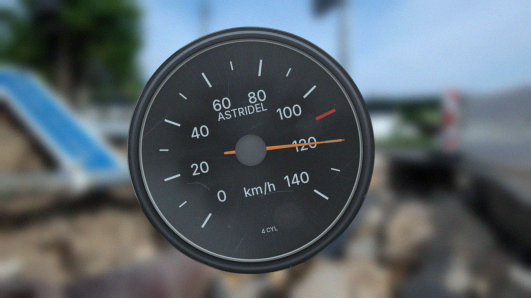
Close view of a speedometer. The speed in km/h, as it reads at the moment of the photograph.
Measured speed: 120 km/h
